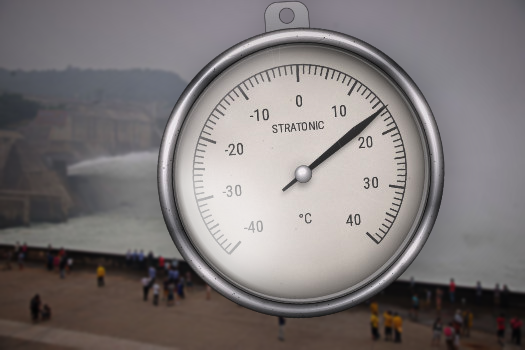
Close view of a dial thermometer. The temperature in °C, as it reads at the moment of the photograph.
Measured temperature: 16 °C
